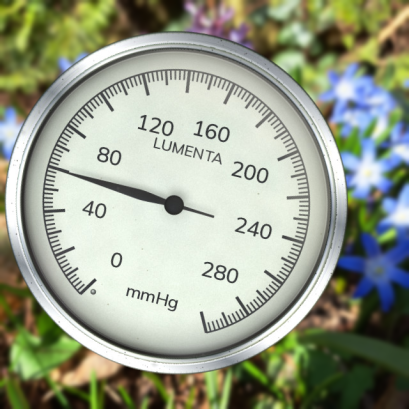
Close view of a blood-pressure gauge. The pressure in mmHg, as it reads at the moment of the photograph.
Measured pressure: 60 mmHg
